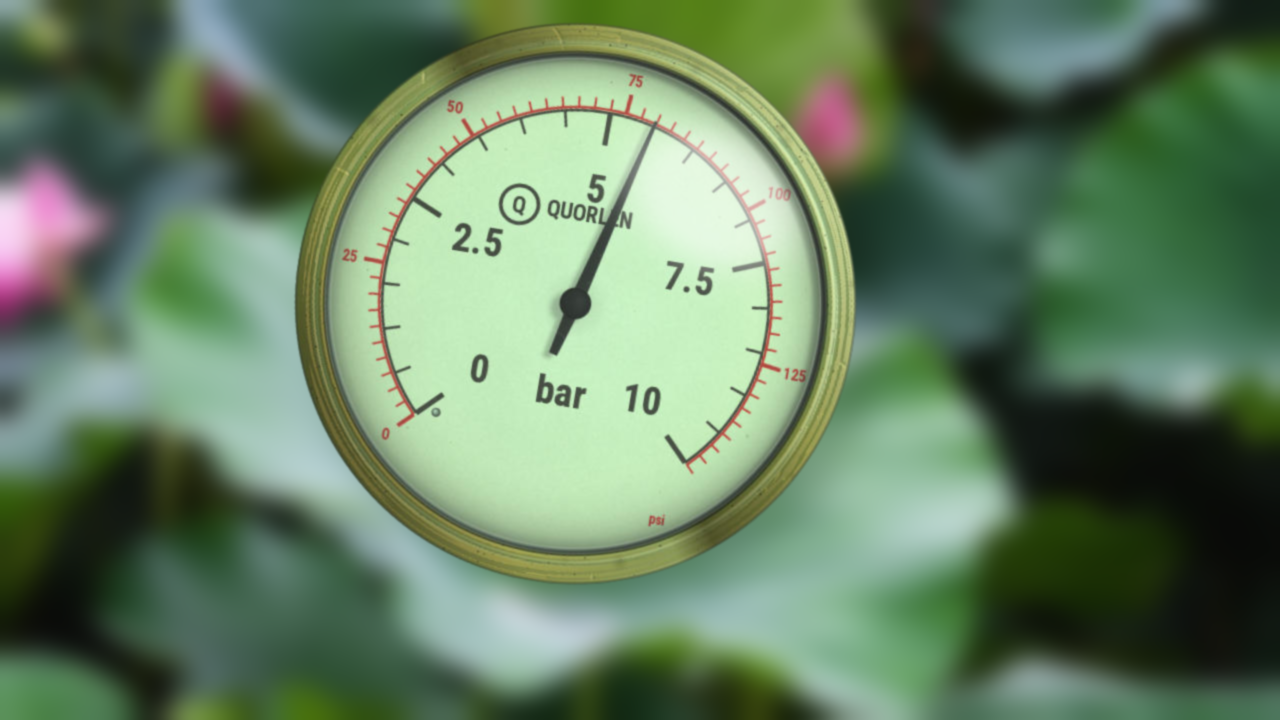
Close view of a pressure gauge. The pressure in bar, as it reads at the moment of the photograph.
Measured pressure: 5.5 bar
